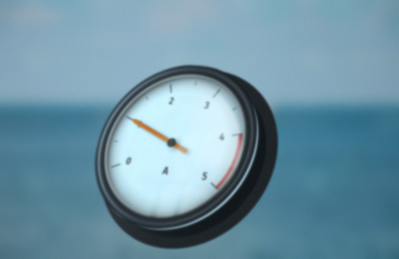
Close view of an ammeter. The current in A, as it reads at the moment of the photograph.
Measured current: 1 A
